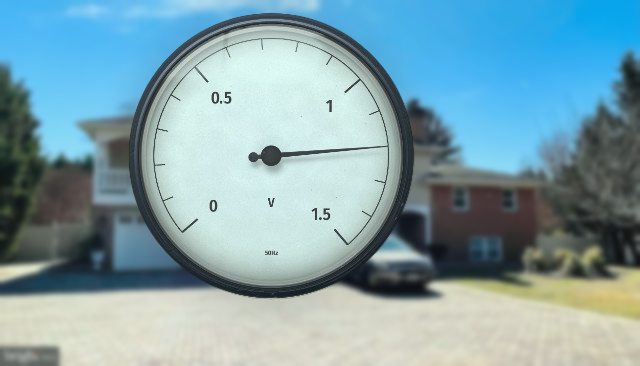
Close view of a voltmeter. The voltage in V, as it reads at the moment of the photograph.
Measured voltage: 1.2 V
